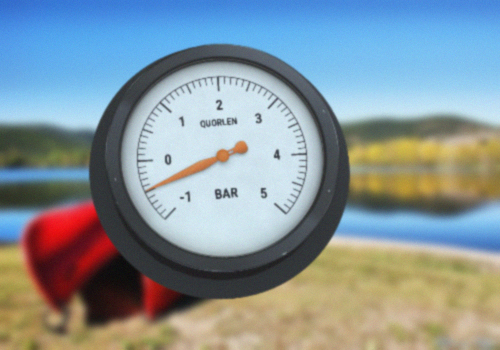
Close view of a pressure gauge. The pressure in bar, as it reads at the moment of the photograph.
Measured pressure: -0.5 bar
